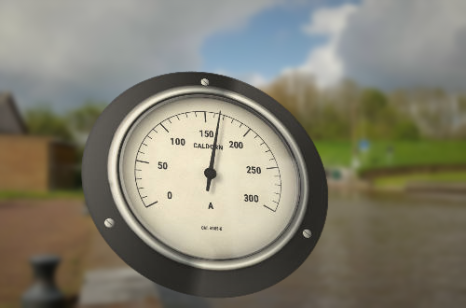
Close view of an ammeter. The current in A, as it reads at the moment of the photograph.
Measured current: 165 A
